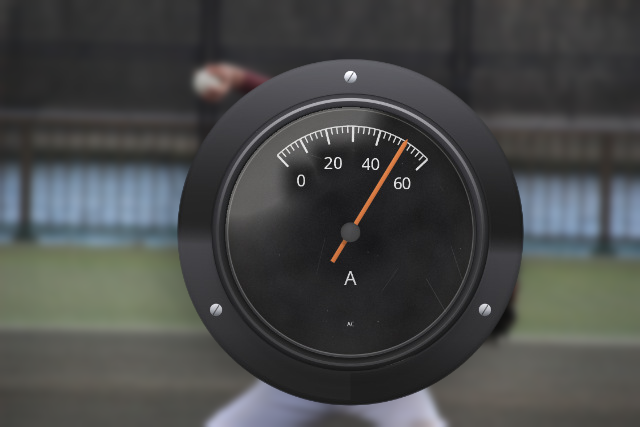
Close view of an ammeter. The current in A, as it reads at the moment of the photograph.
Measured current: 50 A
